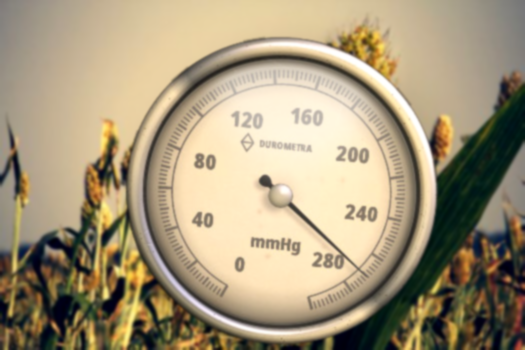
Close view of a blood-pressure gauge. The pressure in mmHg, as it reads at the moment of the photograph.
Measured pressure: 270 mmHg
